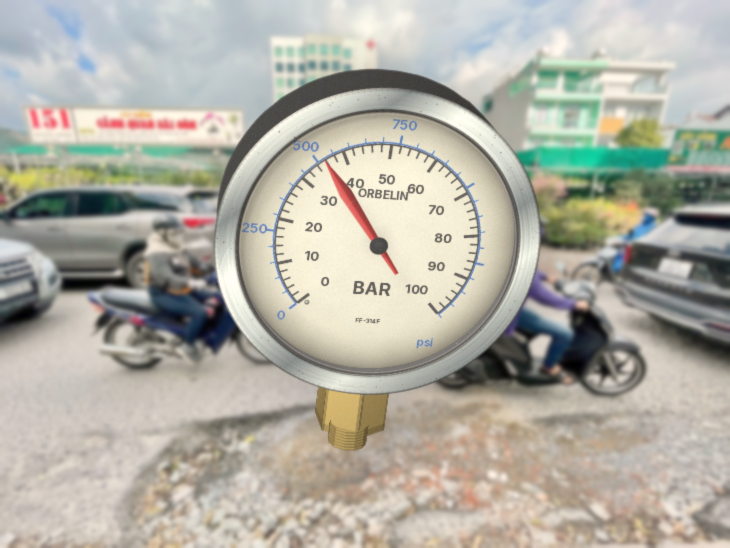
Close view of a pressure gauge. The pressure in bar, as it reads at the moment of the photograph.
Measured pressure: 36 bar
